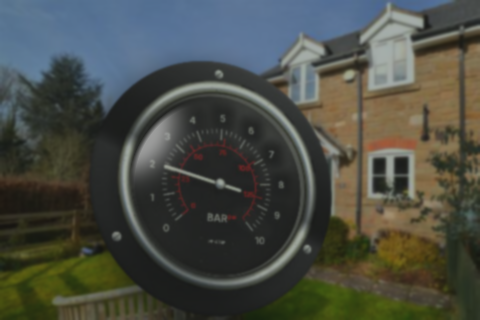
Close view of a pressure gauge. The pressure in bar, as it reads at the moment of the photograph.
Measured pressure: 2 bar
